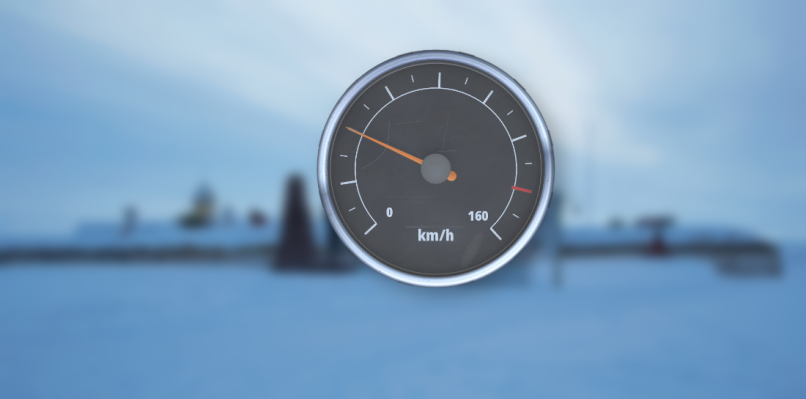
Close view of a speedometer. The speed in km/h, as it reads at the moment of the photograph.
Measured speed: 40 km/h
